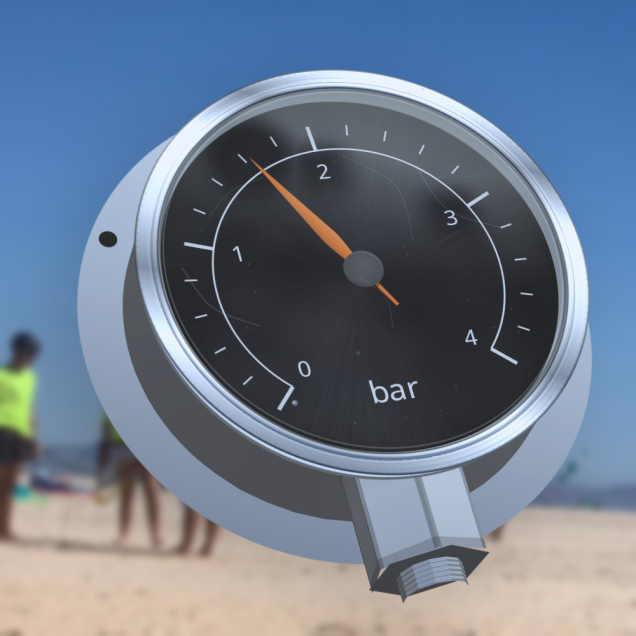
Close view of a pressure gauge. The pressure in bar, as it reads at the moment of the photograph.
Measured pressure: 1.6 bar
